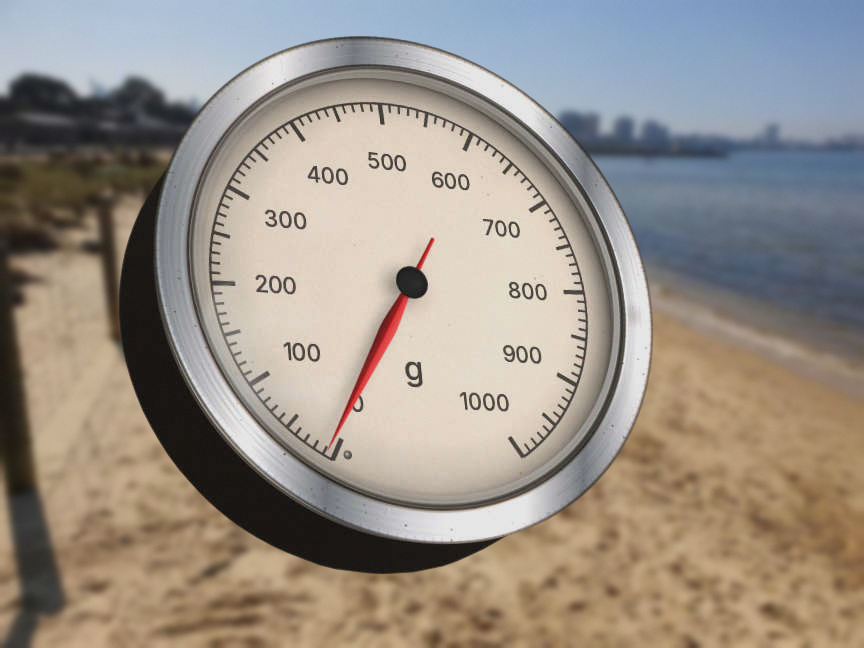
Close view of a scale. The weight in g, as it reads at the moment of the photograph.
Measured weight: 10 g
